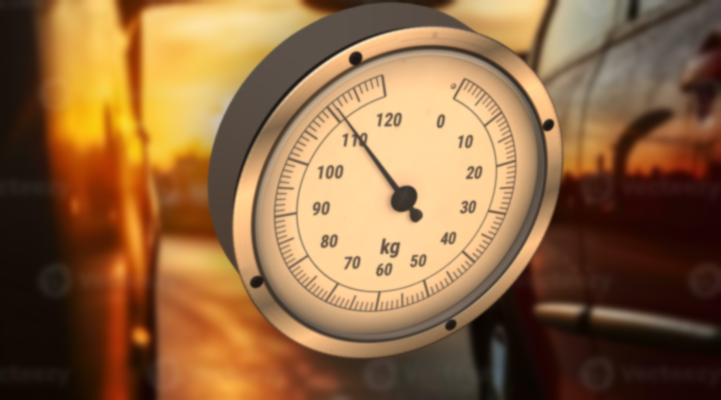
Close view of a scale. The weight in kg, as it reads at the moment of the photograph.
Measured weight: 111 kg
